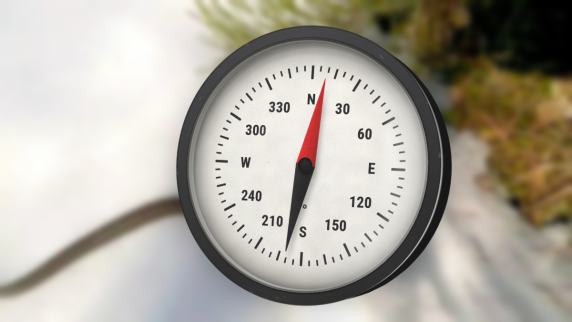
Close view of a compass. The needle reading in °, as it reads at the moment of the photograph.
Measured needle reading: 10 °
